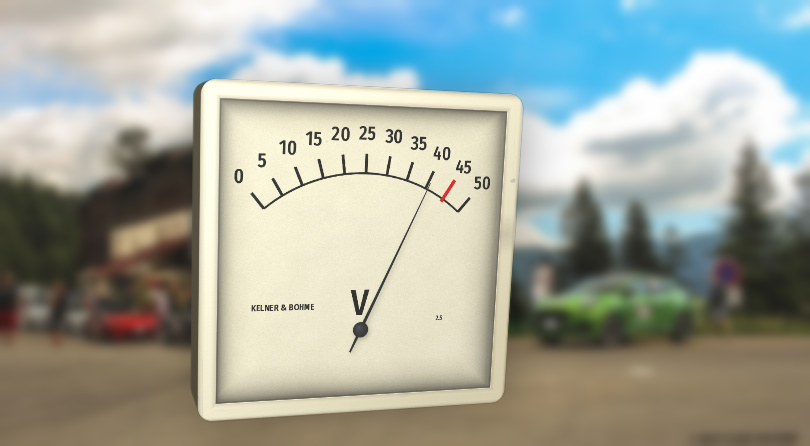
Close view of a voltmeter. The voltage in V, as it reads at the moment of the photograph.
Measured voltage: 40 V
